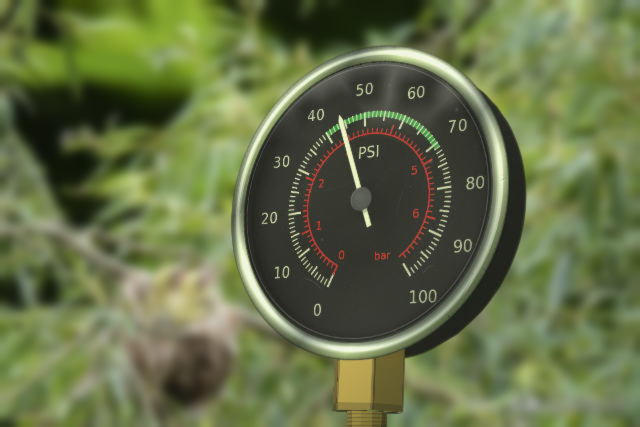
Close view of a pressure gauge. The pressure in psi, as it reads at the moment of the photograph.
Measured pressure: 45 psi
